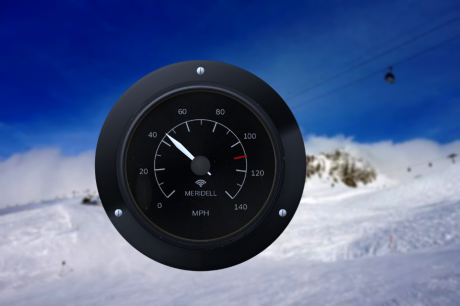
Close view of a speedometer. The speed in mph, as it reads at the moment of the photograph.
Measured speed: 45 mph
